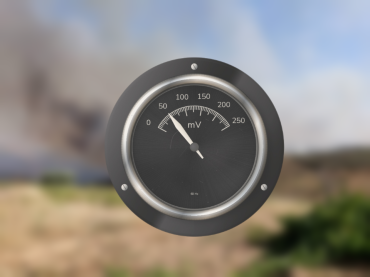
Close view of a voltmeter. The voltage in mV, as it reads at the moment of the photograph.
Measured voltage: 50 mV
